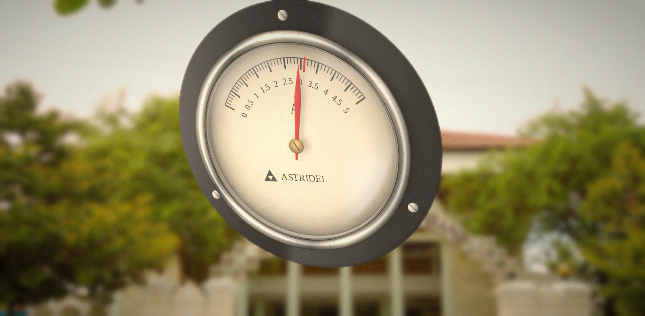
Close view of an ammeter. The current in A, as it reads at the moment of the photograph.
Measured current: 3 A
